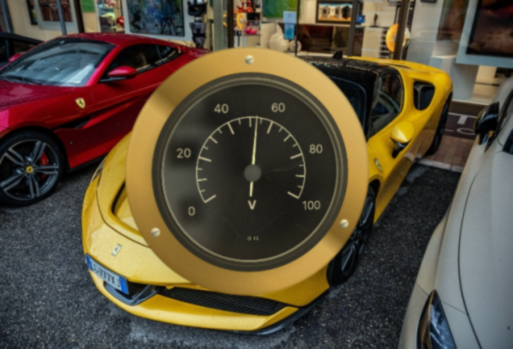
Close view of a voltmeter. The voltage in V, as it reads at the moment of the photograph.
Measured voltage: 52.5 V
